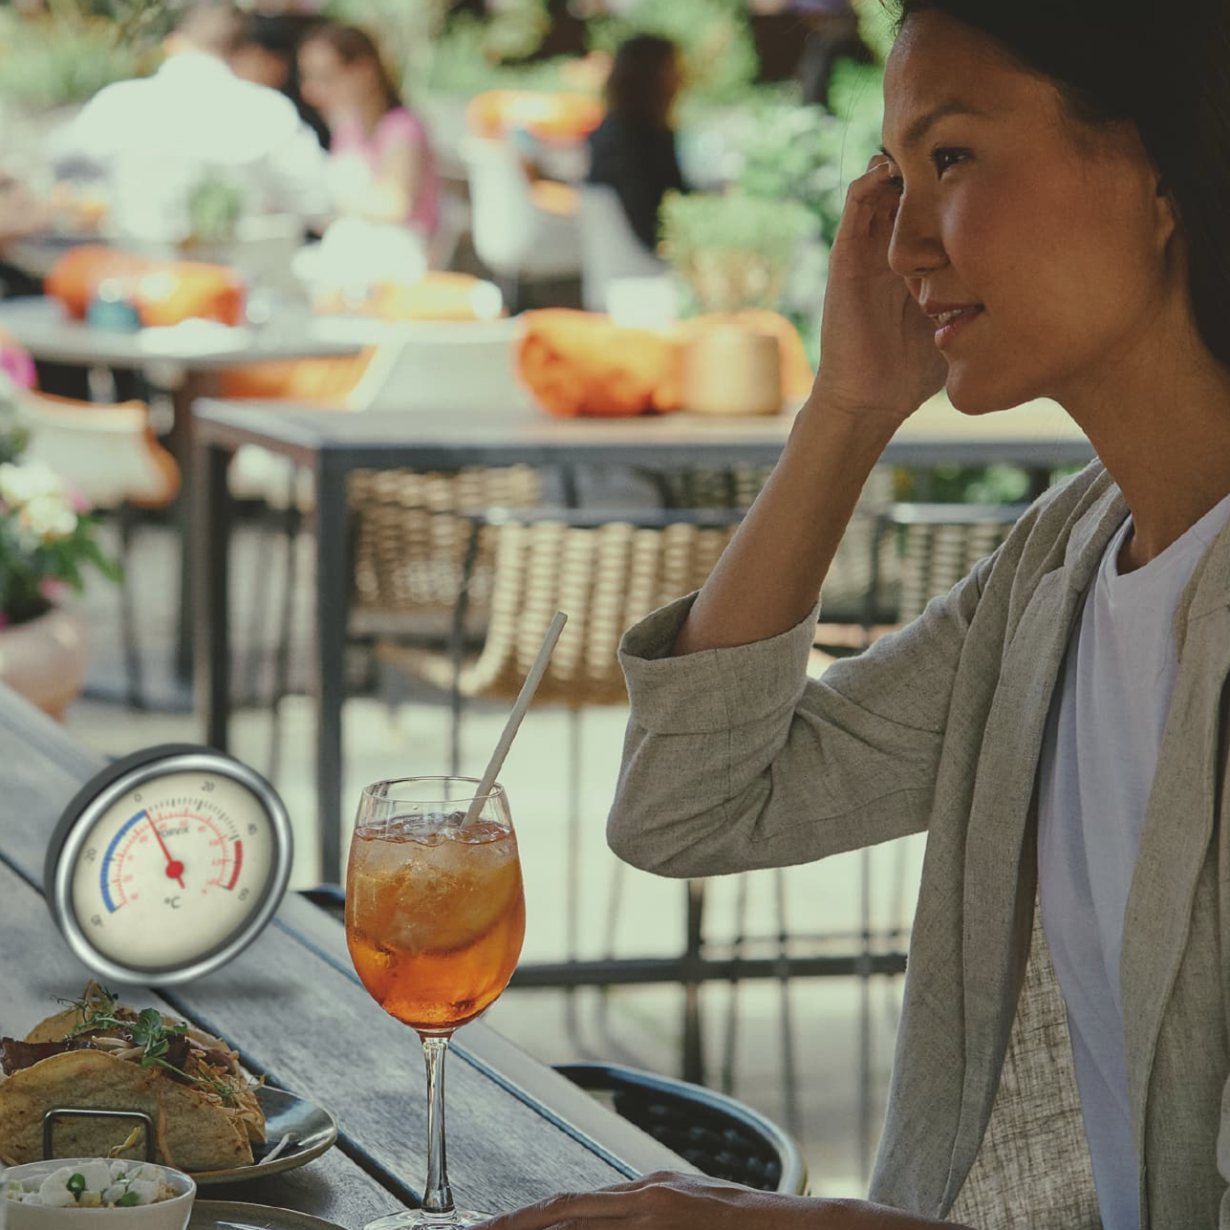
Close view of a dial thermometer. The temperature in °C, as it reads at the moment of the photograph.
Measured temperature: 0 °C
